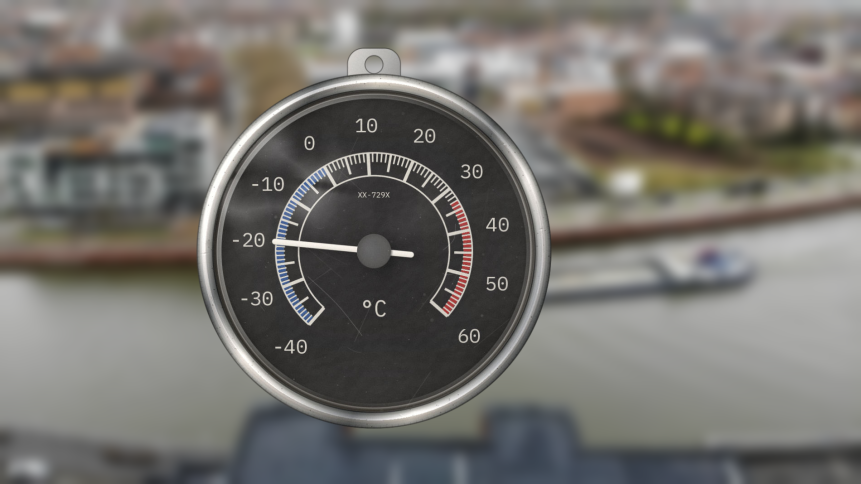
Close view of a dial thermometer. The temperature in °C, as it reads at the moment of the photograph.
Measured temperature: -20 °C
